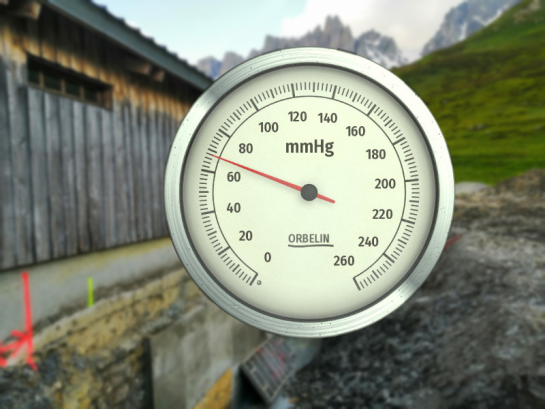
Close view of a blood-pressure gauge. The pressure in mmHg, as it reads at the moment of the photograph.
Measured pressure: 68 mmHg
